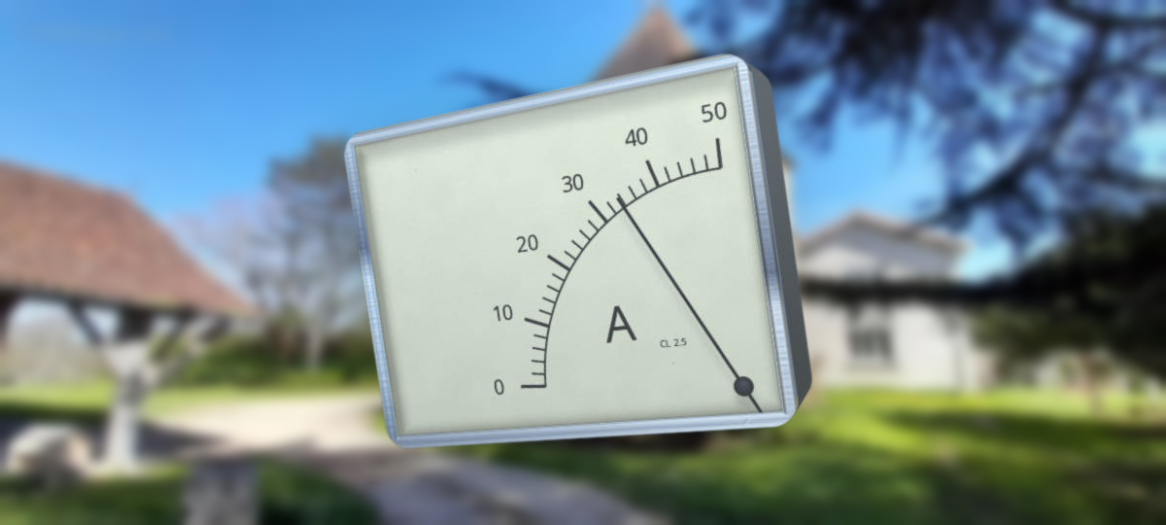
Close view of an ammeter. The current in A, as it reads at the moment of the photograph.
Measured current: 34 A
